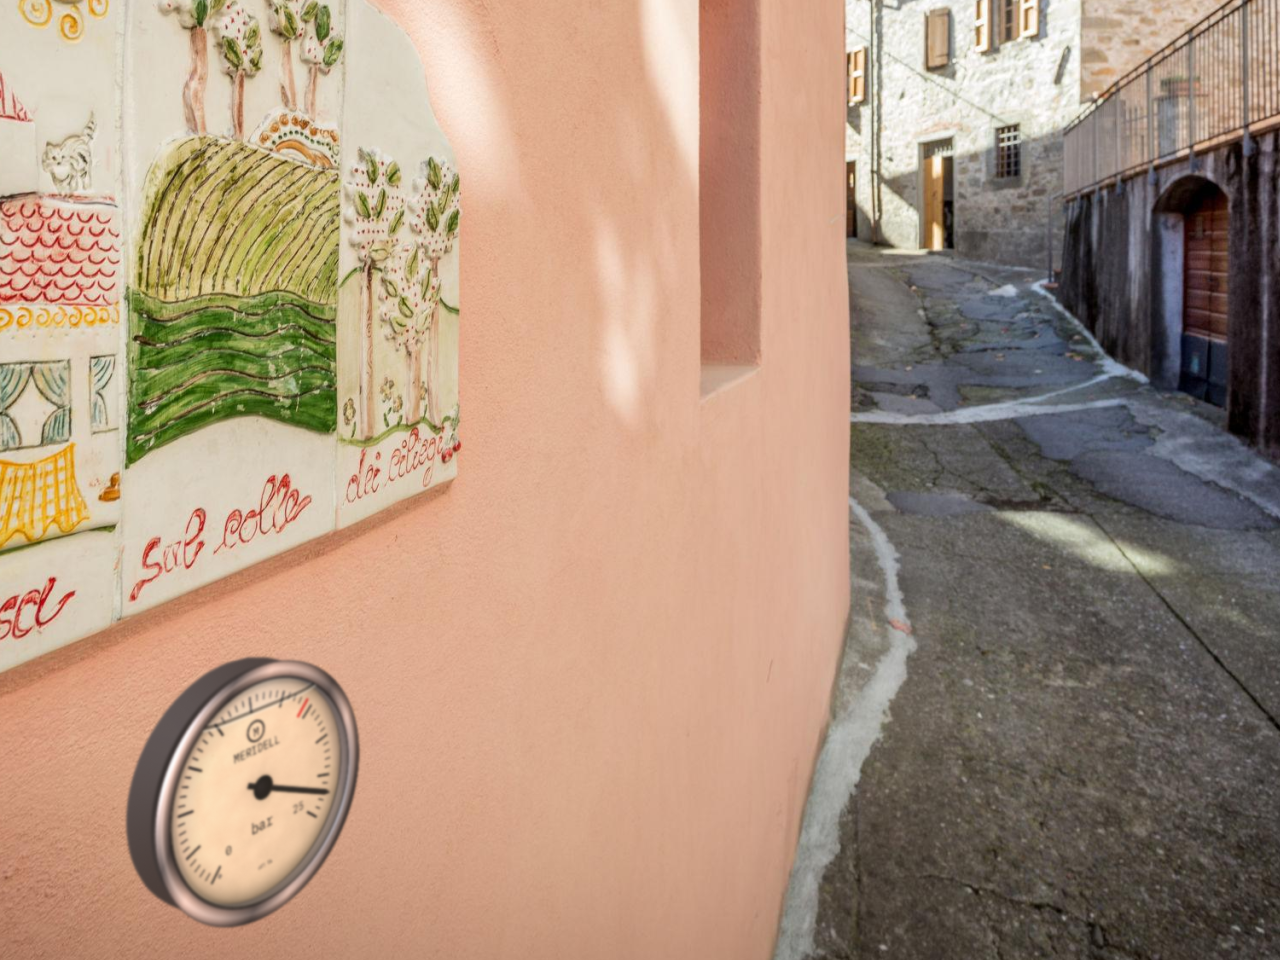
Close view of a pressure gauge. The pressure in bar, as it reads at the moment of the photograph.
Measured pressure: 23.5 bar
